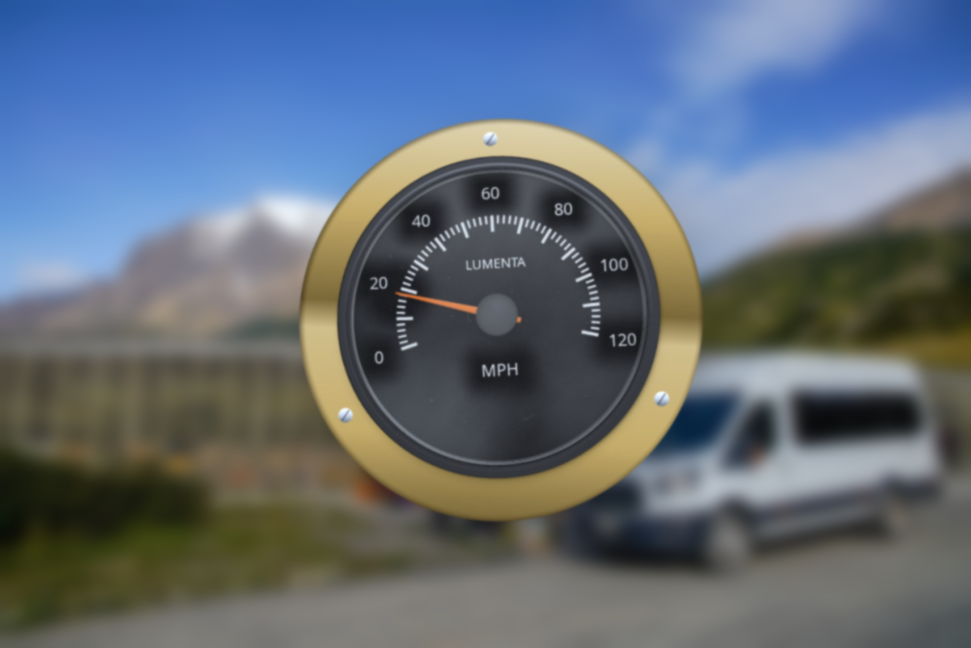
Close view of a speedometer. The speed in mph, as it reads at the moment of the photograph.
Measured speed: 18 mph
